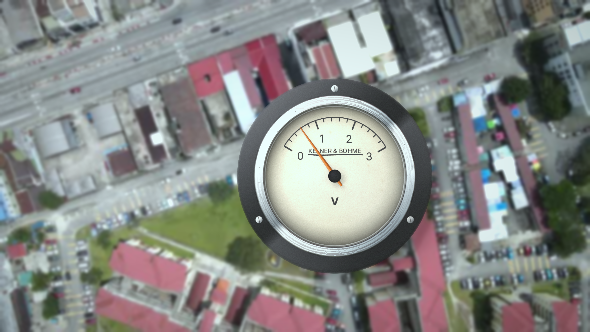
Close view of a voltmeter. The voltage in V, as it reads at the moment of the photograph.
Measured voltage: 0.6 V
